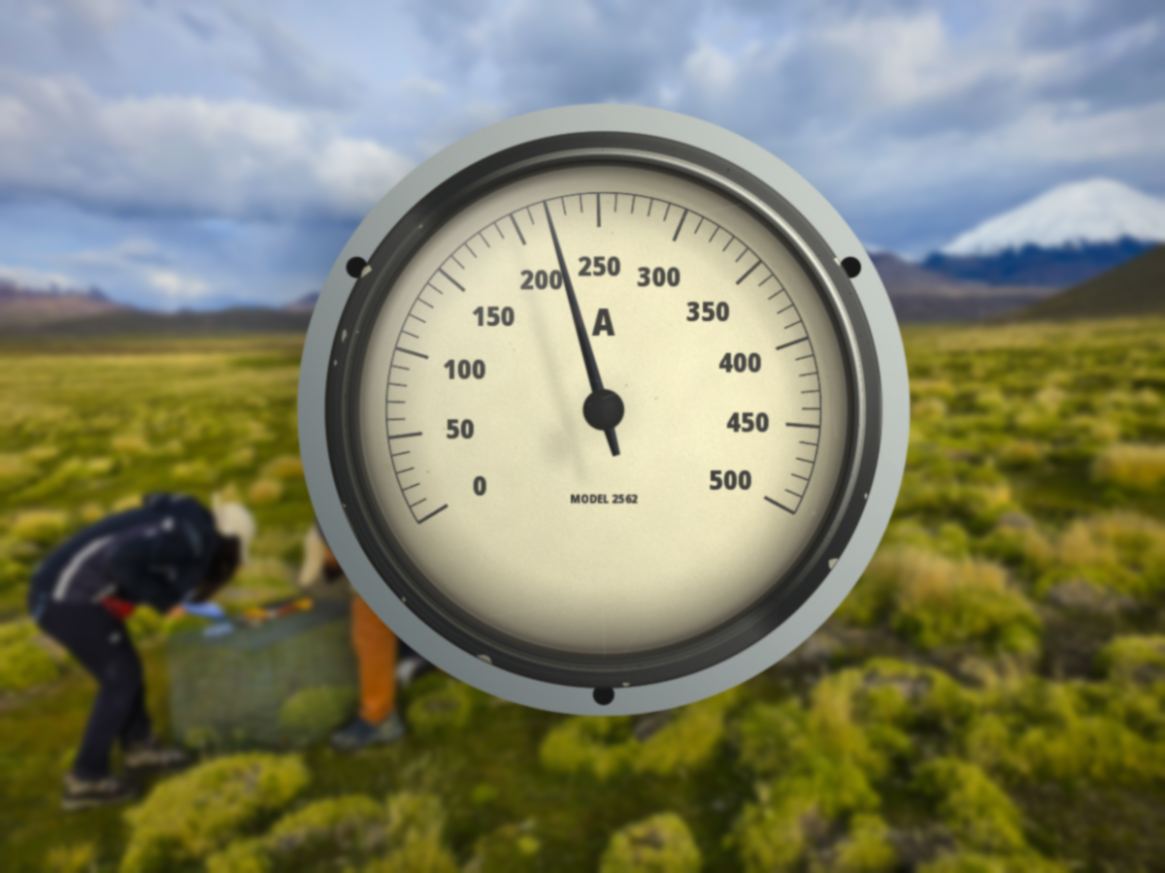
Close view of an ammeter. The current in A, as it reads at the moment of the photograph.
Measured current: 220 A
